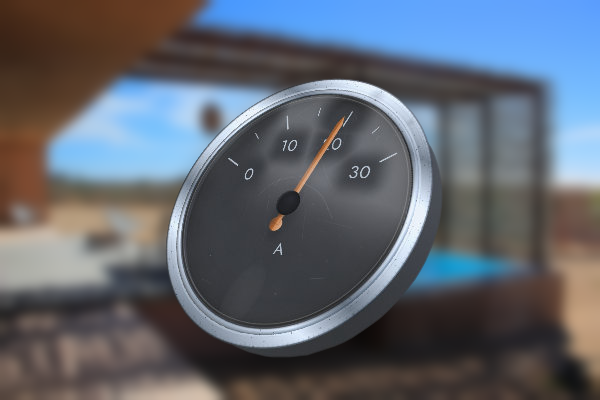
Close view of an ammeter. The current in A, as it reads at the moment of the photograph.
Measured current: 20 A
